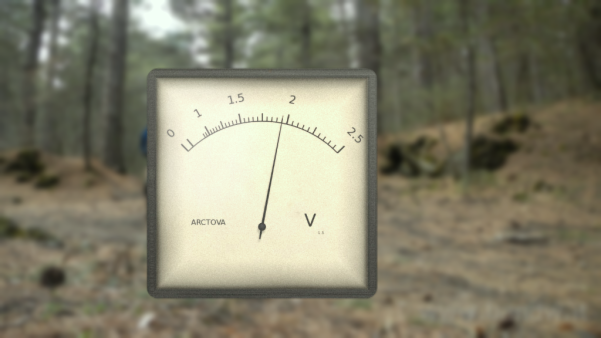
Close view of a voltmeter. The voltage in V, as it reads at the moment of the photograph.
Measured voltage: 1.95 V
